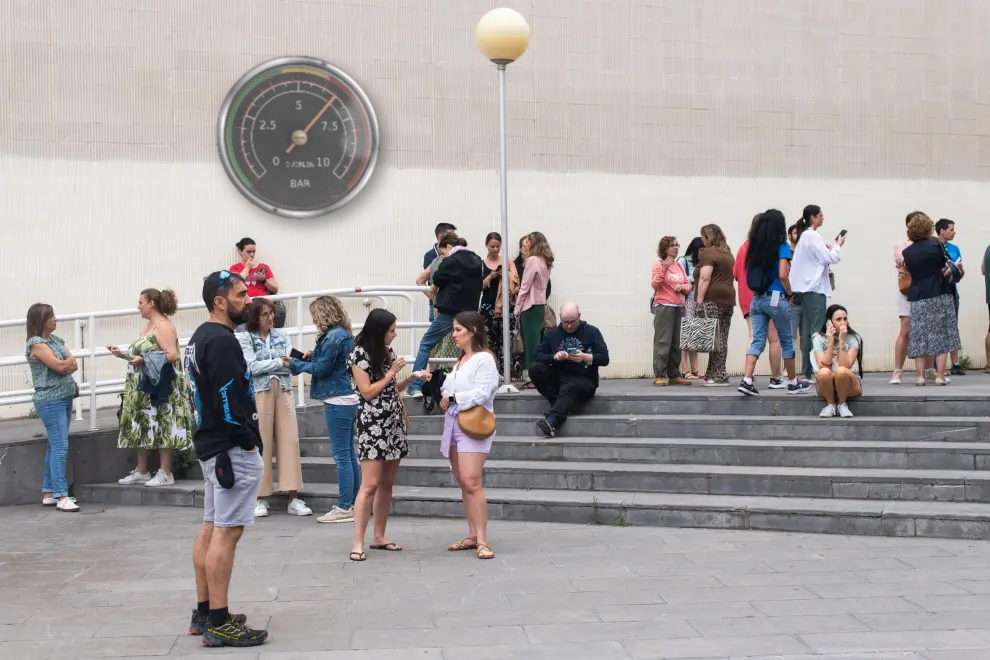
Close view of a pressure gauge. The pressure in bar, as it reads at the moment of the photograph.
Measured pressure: 6.5 bar
